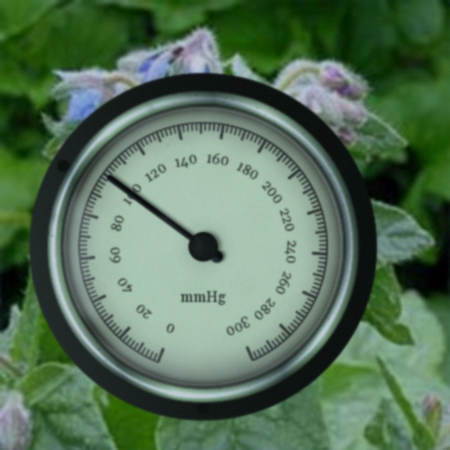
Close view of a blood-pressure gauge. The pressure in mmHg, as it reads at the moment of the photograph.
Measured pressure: 100 mmHg
